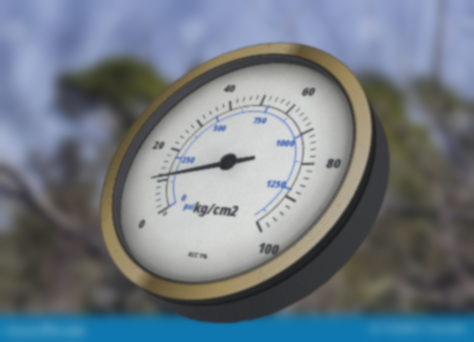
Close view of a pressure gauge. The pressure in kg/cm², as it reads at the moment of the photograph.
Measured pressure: 10 kg/cm²
